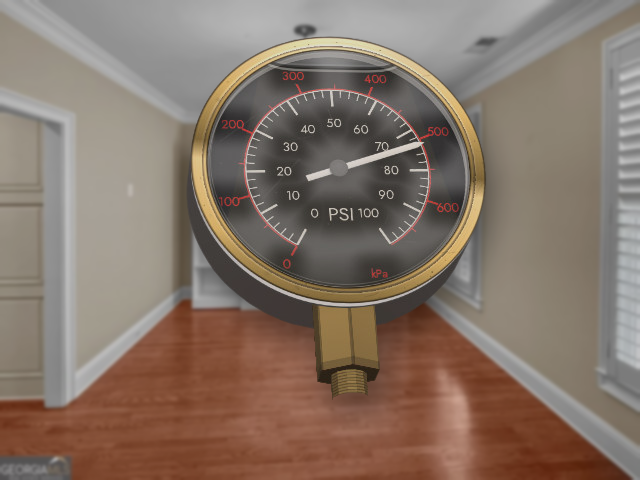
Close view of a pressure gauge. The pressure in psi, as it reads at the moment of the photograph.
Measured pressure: 74 psi
